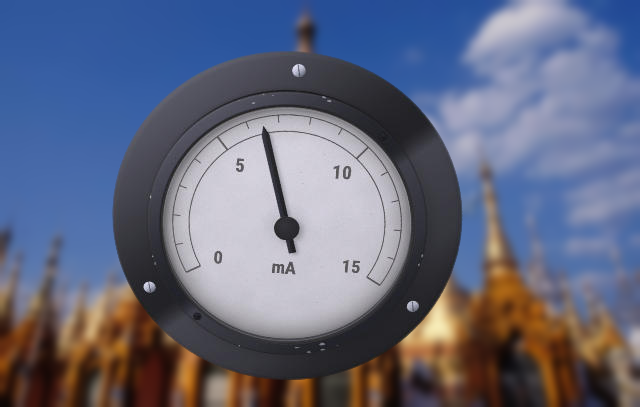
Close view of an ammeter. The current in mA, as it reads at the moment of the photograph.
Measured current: 6.5 mA
